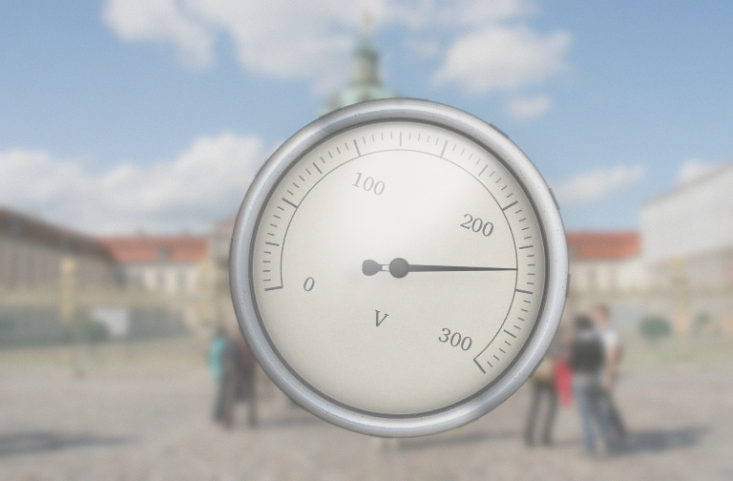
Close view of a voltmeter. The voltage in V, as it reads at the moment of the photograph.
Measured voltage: 237.5 V
